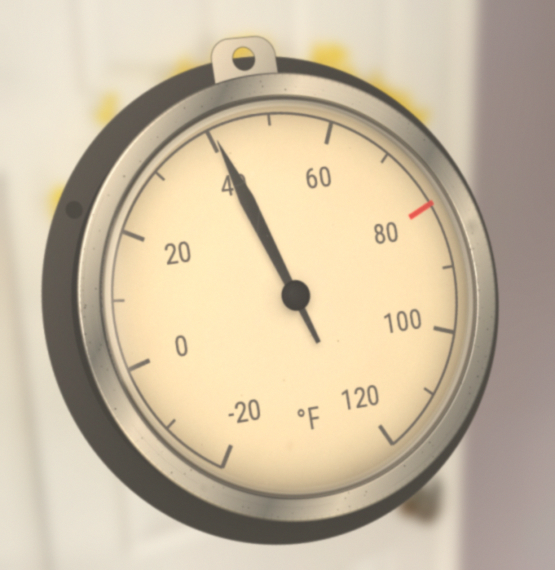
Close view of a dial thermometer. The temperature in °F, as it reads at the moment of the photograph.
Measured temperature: 40 °F
